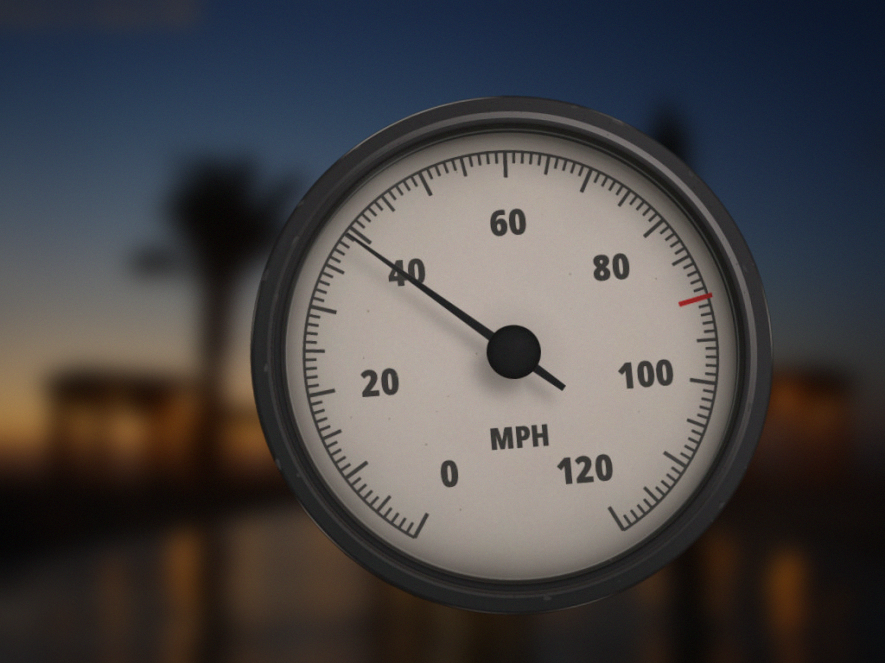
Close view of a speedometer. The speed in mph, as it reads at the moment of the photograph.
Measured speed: 39 mph
